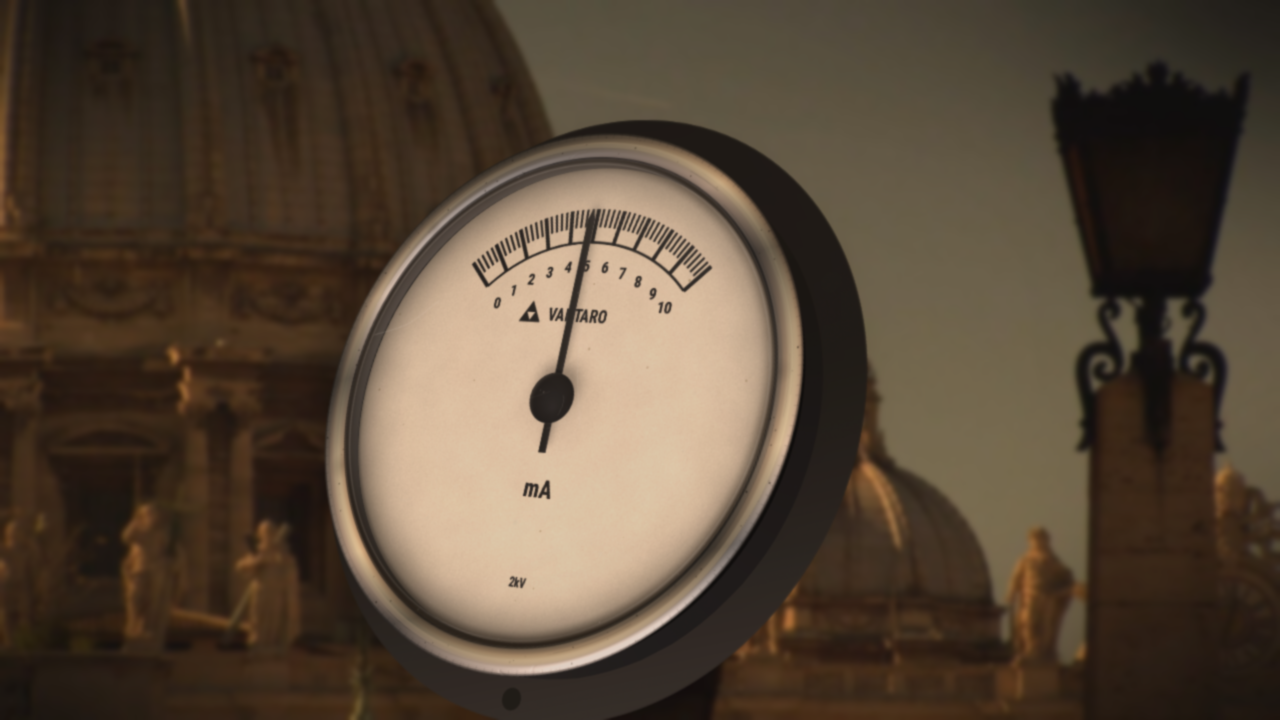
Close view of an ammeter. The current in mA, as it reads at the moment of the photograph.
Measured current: 5 mA
